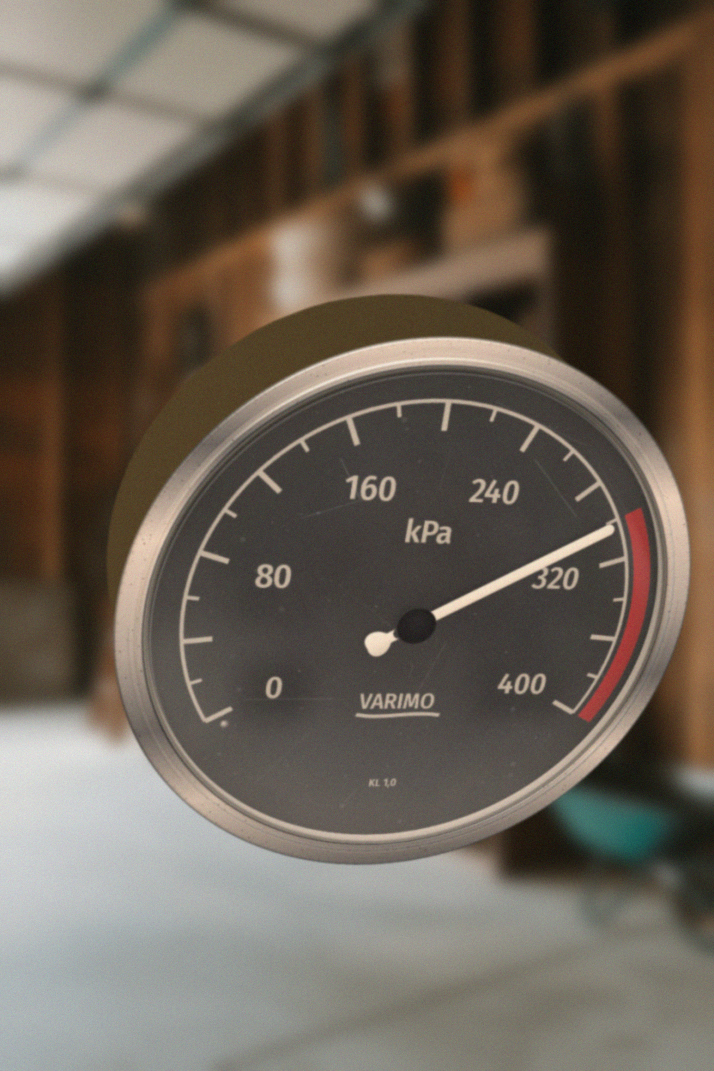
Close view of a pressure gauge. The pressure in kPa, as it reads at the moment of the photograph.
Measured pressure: 300 kPa
